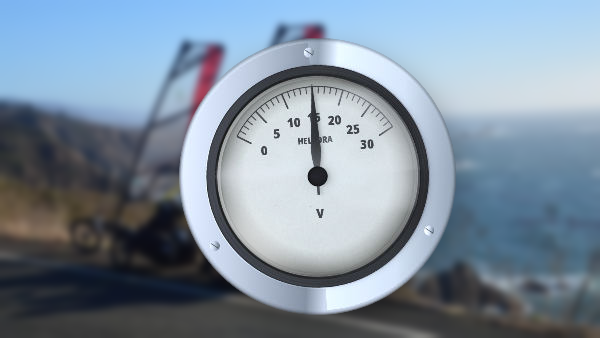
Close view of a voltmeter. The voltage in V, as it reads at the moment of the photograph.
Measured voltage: 15 V
